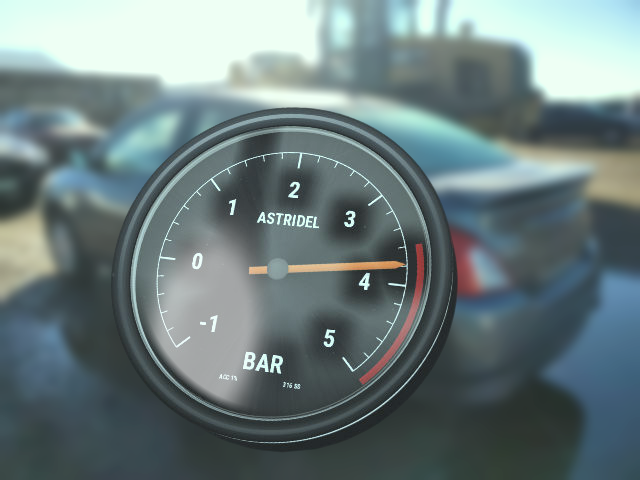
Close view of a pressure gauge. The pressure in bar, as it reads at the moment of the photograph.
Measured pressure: 3.8 bar
